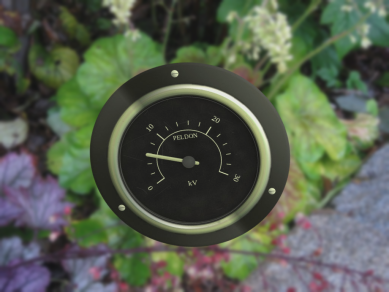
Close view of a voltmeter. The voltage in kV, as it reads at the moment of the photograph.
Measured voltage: 6 kV
